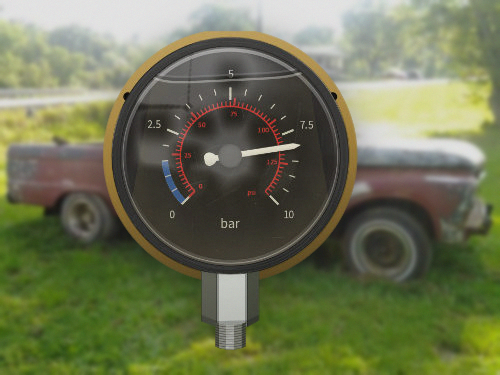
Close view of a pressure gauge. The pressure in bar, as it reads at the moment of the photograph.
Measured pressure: 8 bar
